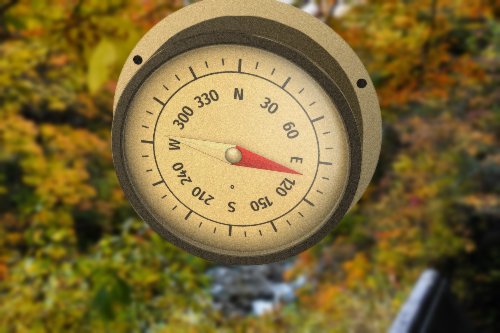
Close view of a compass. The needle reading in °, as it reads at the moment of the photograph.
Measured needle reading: 100 °
